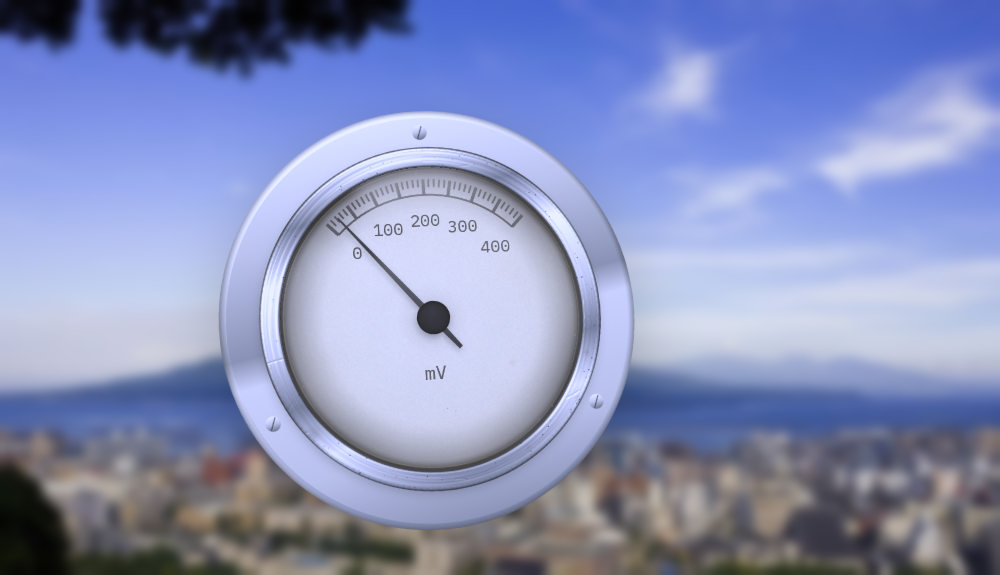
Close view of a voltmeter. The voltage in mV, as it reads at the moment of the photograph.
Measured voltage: 20 mV
